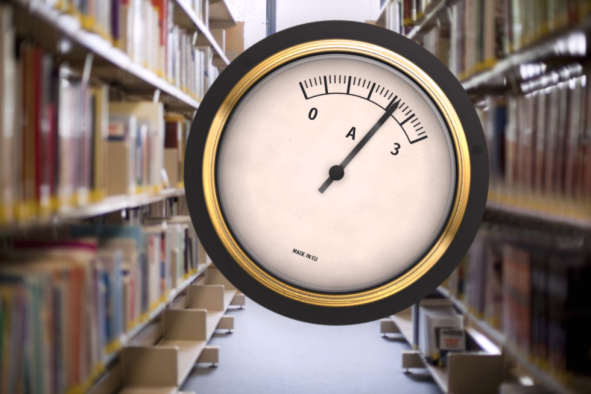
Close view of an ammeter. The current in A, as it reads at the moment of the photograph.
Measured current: 2.1 A
